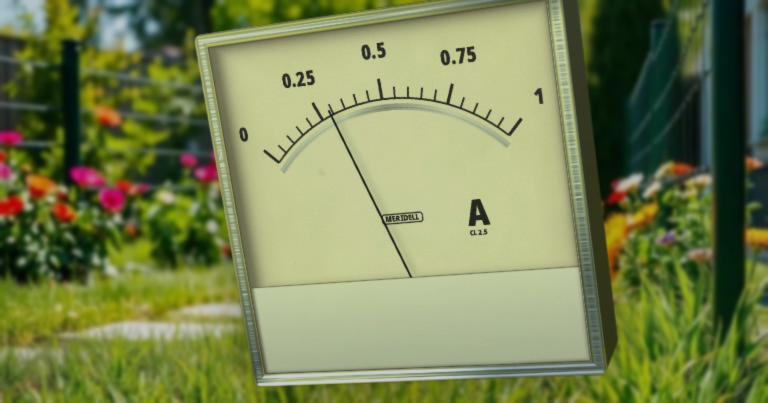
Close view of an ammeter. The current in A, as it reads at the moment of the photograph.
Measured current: 0.3 A
